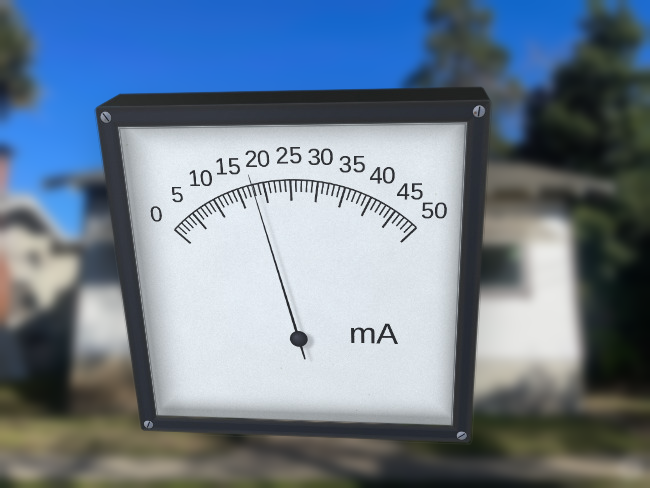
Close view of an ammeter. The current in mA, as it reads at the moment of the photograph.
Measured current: 18 mA
